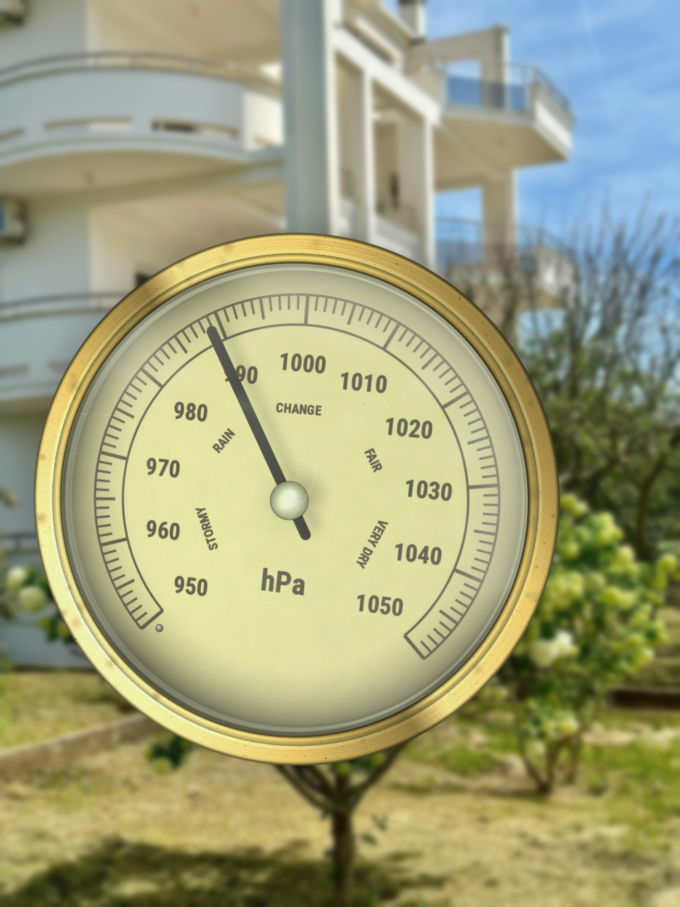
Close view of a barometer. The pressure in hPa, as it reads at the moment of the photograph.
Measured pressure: 989 hPa
